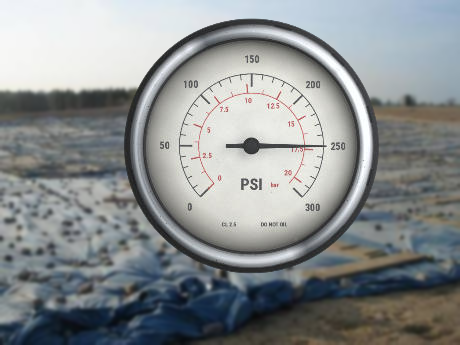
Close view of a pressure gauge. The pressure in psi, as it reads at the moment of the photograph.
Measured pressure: 250 psi
